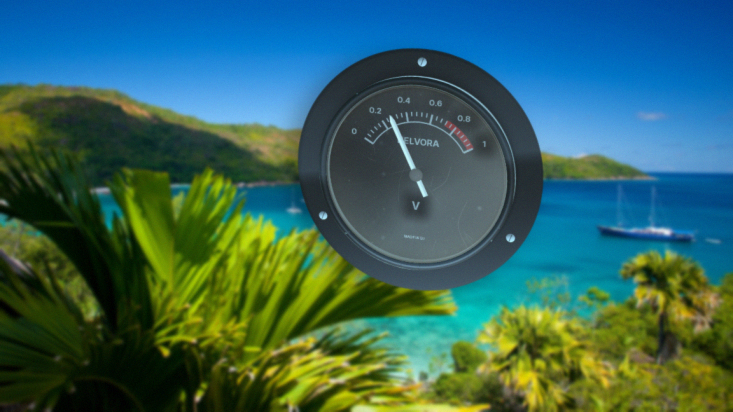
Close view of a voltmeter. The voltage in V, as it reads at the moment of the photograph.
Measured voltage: 0.28 V
